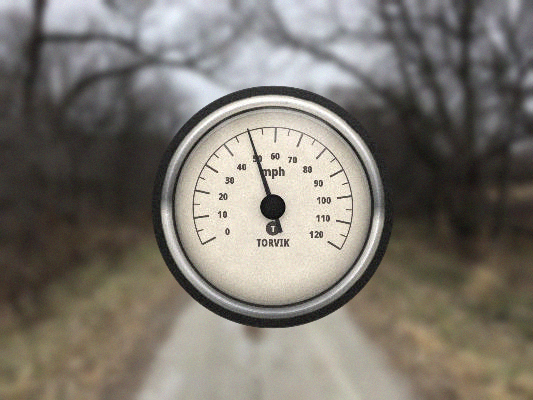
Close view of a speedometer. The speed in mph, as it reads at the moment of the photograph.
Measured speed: 50 mph
